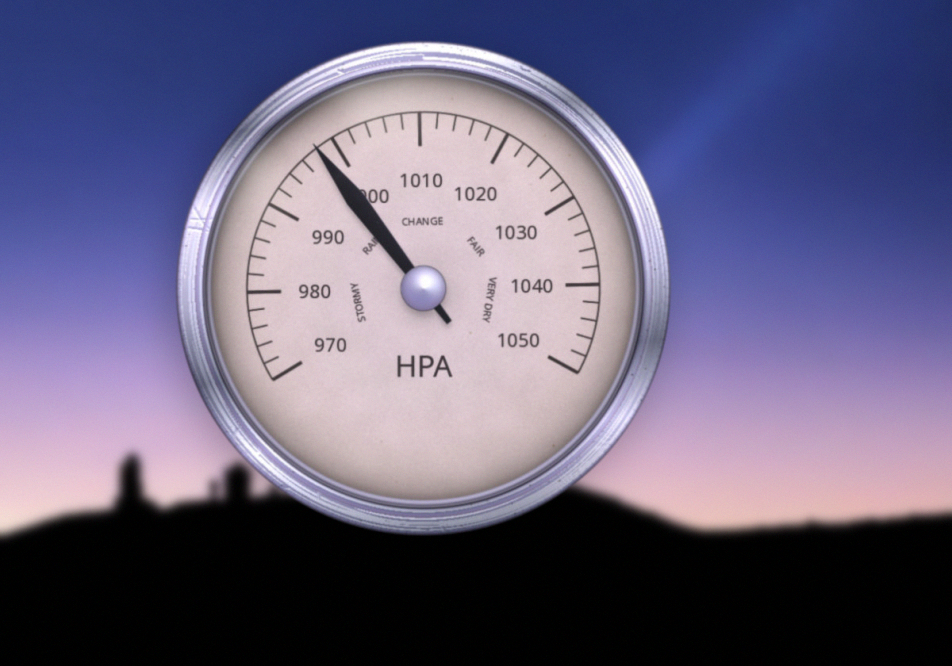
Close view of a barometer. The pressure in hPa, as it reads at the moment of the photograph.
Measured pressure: 998 hPa
